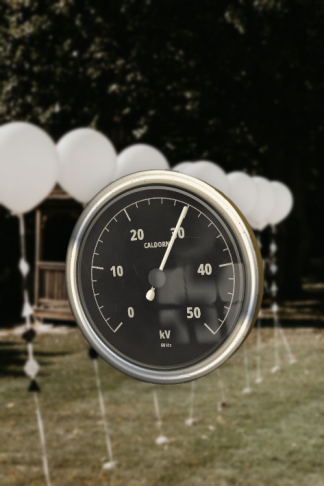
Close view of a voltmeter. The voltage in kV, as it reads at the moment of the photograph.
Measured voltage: 30 kV
